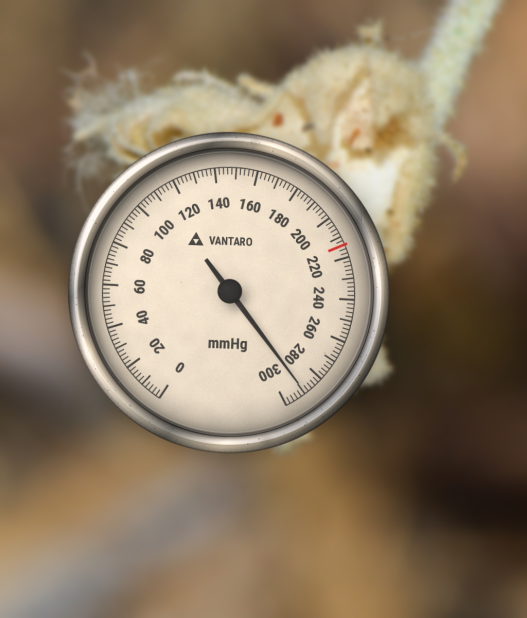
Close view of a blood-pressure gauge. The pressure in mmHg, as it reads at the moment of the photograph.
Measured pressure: 290 mmHg
